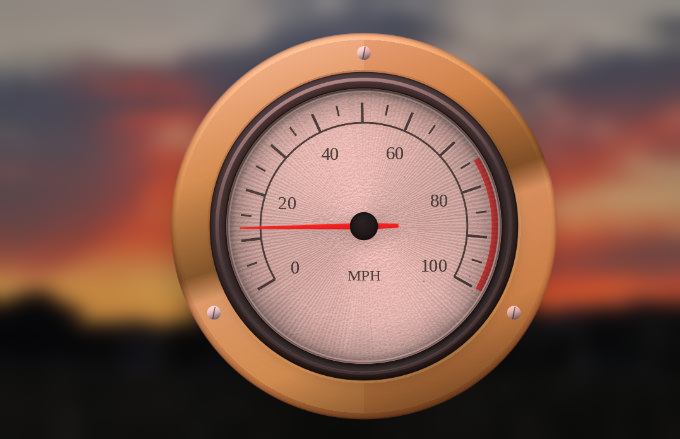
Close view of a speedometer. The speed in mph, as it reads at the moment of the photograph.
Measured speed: 12.5 mph
